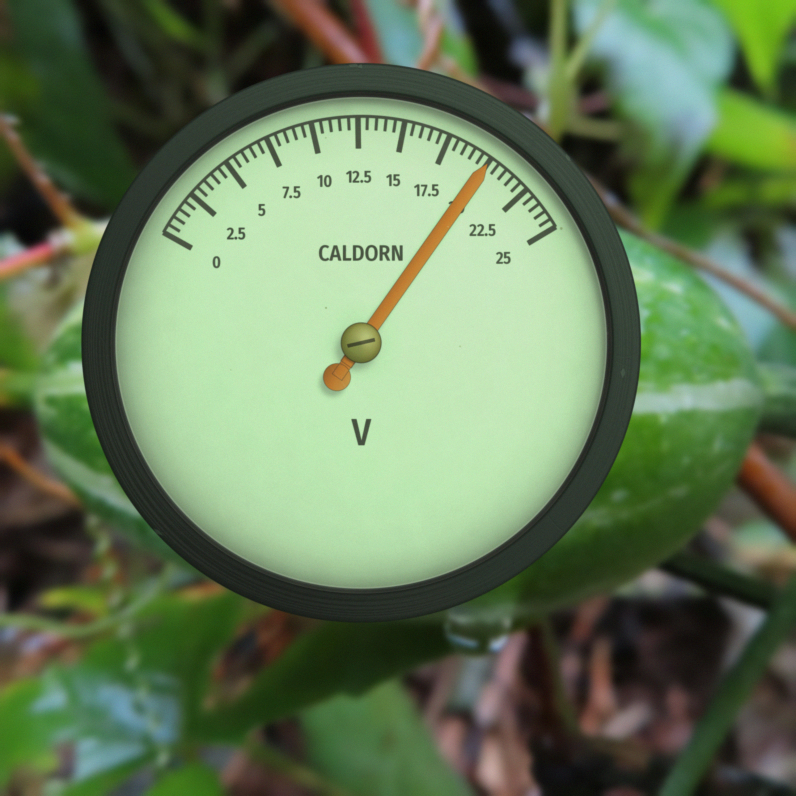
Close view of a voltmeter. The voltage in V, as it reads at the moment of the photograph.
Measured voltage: 20 V
